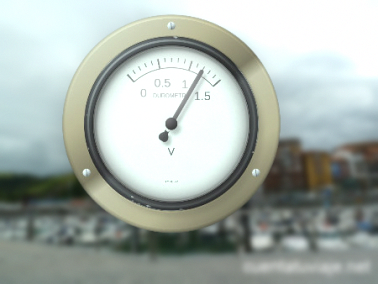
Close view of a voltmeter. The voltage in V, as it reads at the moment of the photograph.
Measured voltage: 1.2 V
